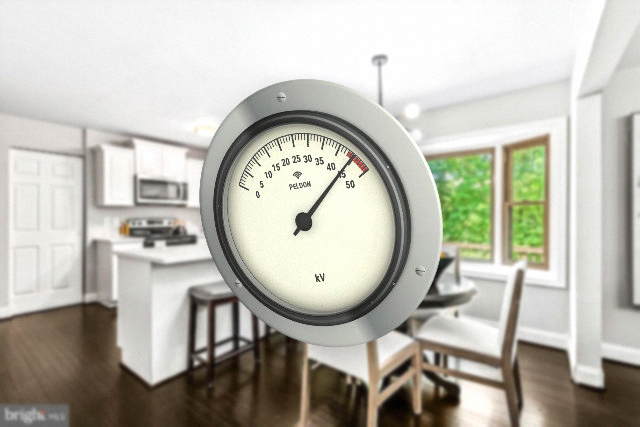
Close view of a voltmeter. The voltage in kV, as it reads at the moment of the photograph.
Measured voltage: 45 kV
